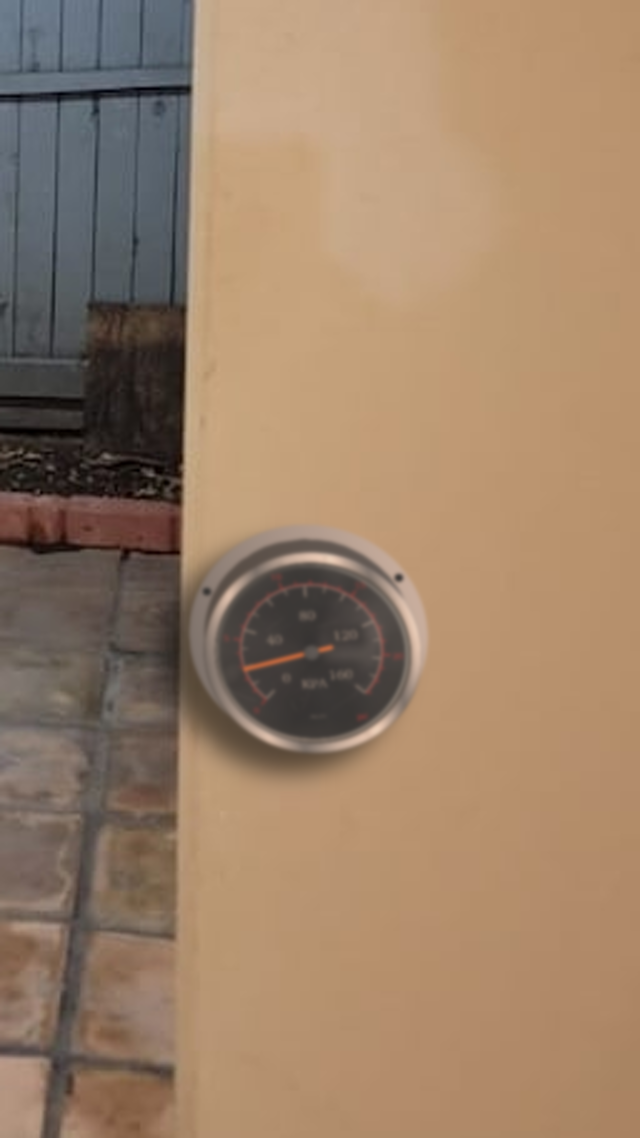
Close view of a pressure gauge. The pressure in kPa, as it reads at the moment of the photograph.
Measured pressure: 20 kPa
